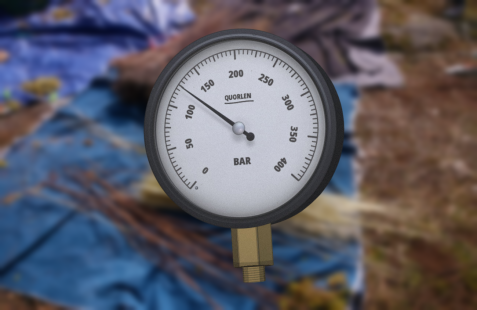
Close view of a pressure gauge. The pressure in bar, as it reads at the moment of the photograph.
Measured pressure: 125 bar
